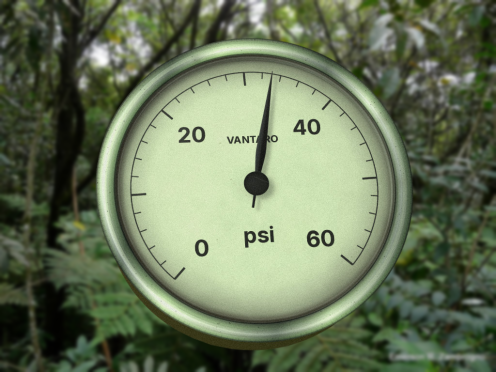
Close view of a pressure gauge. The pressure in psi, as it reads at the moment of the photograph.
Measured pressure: 33 psi
